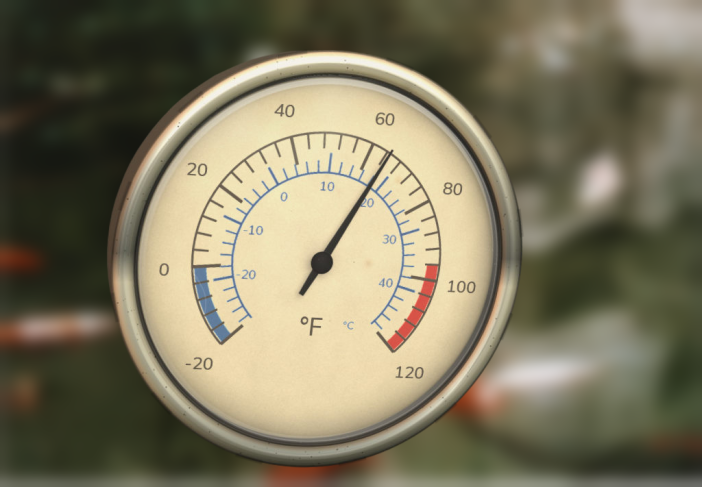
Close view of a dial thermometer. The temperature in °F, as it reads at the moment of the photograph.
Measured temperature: 64 °F
